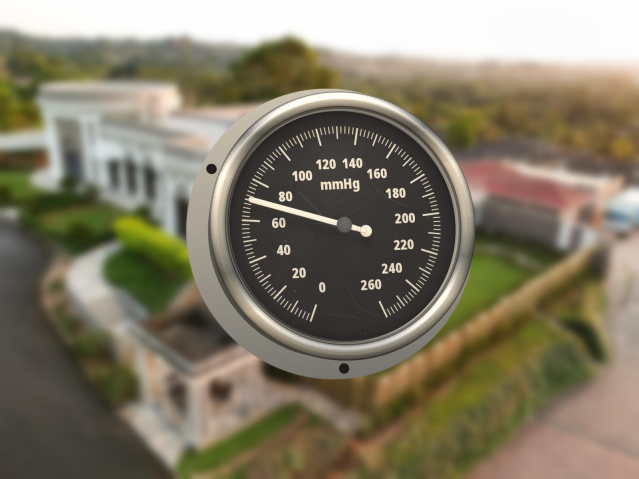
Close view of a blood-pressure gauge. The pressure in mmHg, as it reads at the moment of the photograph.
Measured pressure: 70 mmHg
